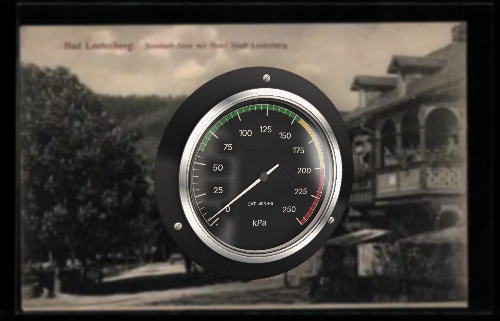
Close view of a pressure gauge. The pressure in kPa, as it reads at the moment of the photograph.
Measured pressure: 5 kPa
